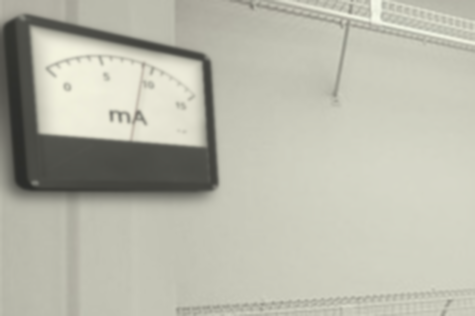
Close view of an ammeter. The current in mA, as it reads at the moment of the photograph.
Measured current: 9 mA
